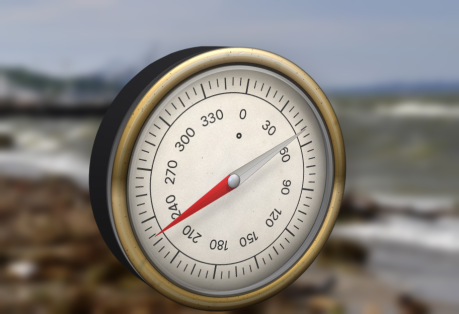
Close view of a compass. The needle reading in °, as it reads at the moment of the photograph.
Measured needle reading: 230 °
